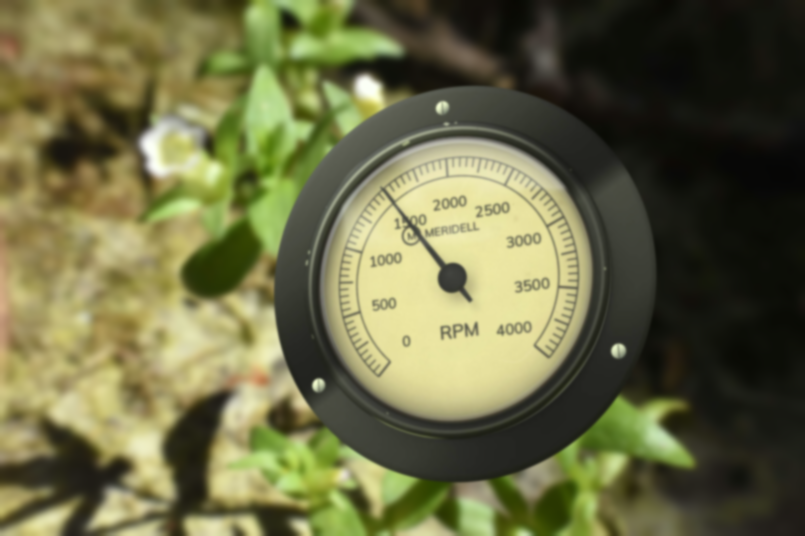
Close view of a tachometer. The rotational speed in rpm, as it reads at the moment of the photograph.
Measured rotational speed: 1500 rpm
